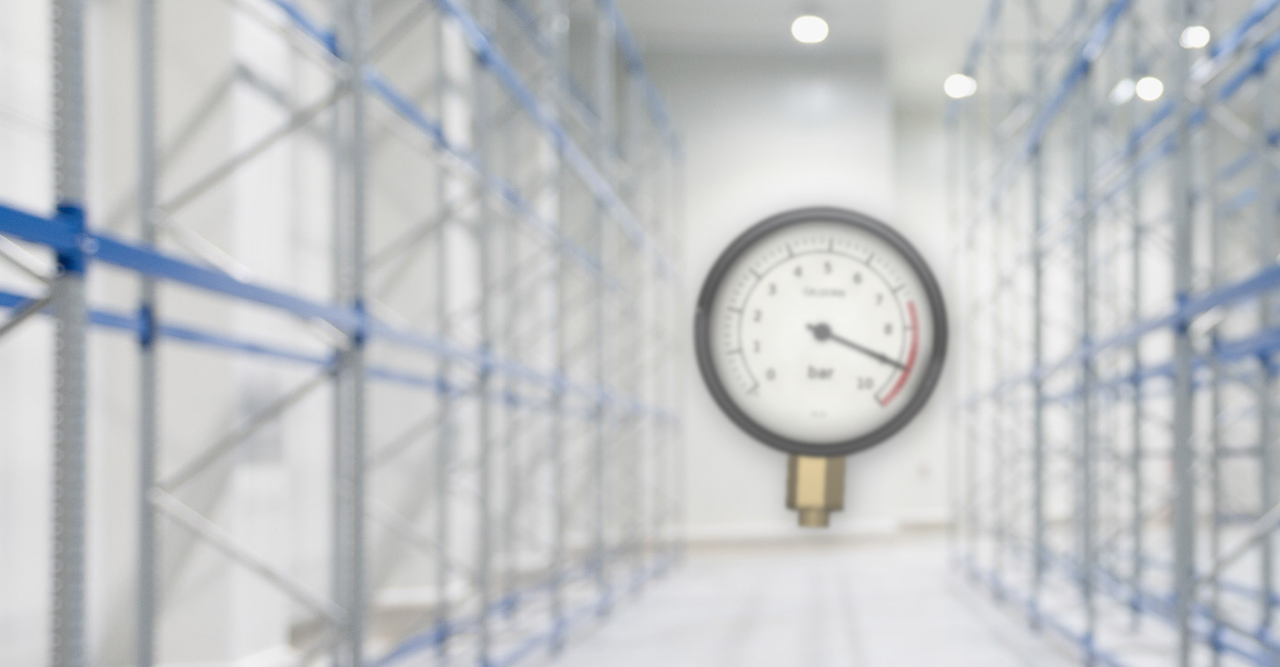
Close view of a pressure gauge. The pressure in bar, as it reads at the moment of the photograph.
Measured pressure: 9 bar
